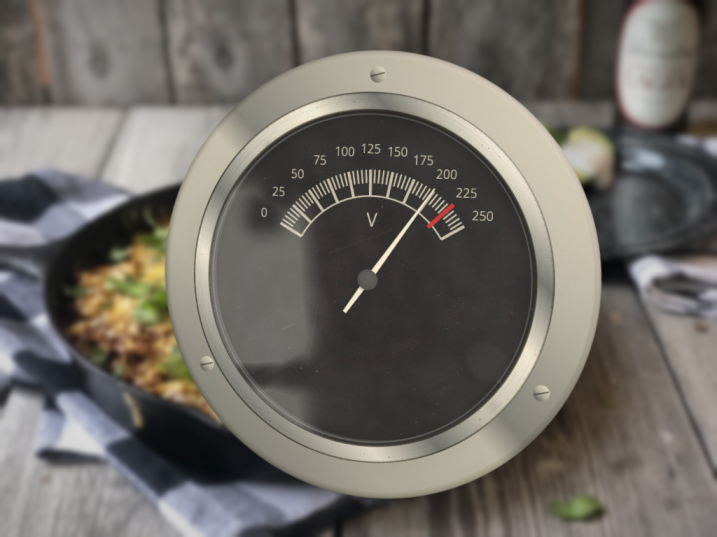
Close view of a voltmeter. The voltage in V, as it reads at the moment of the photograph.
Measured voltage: 200 V
